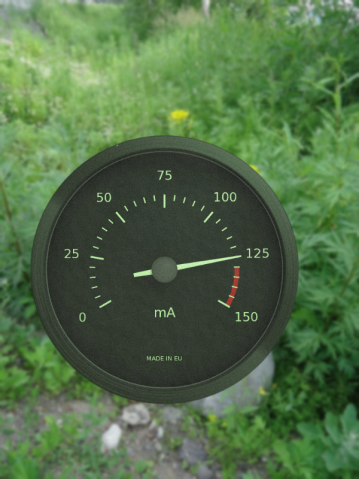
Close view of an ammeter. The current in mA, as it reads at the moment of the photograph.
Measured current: 125 mA
